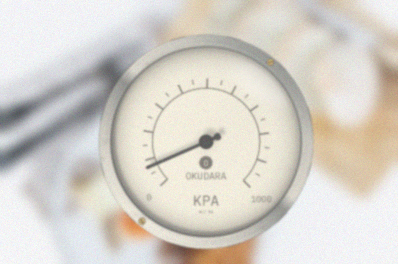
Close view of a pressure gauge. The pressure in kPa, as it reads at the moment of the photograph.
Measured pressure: 75 kPa
